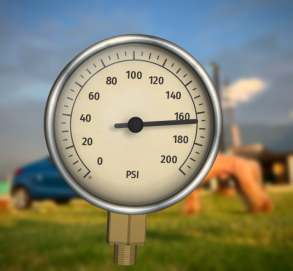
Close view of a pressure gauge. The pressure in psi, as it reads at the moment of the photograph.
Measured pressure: 165 psi
